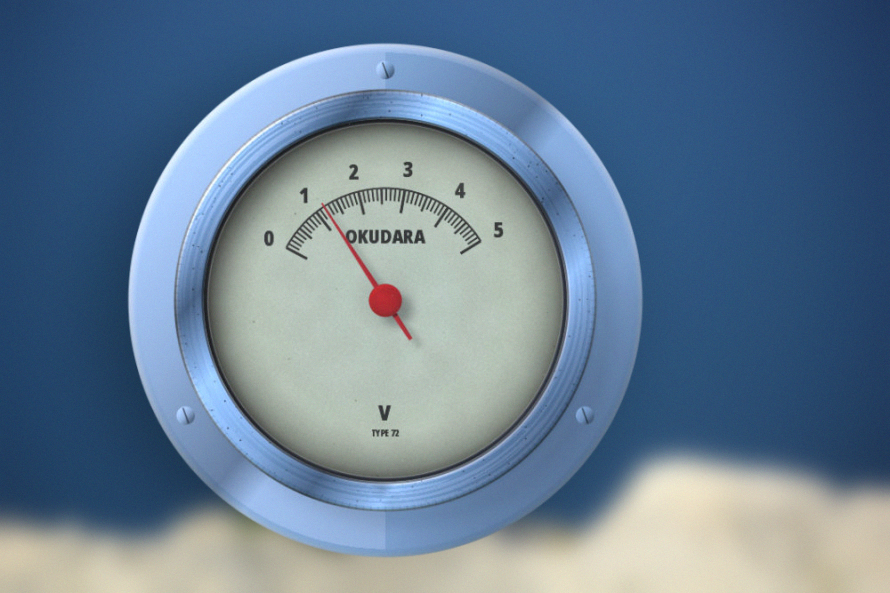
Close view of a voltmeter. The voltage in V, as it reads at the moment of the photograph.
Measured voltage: 1.2 V
